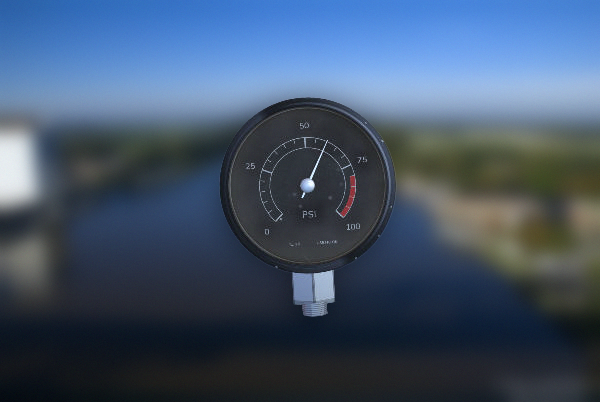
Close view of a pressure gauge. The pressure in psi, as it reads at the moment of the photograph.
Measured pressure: 60 psi
